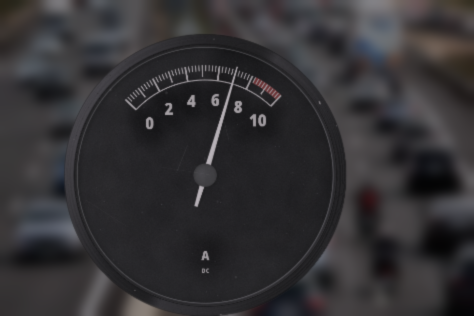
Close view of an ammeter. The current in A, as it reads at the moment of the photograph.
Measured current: 7 A
